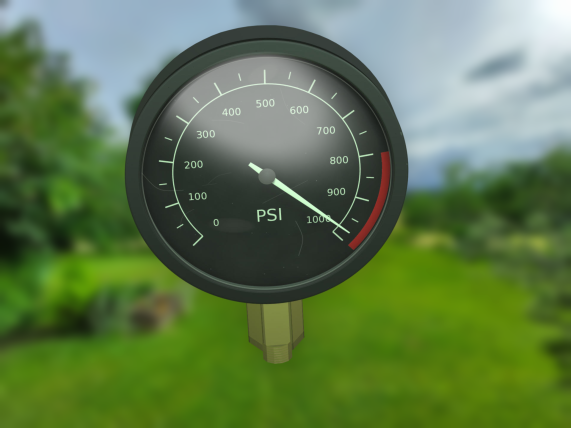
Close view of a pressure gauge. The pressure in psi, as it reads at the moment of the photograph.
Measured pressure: 975 psi
